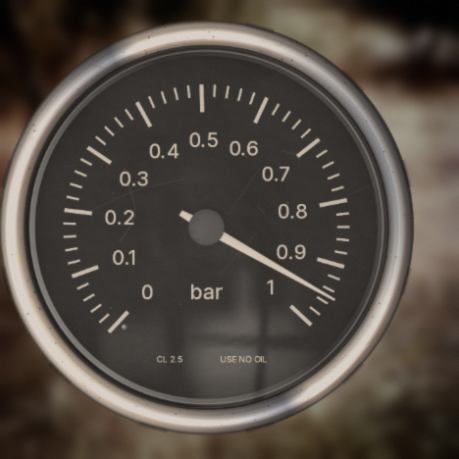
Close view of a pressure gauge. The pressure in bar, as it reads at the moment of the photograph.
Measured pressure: 0.95 bar
